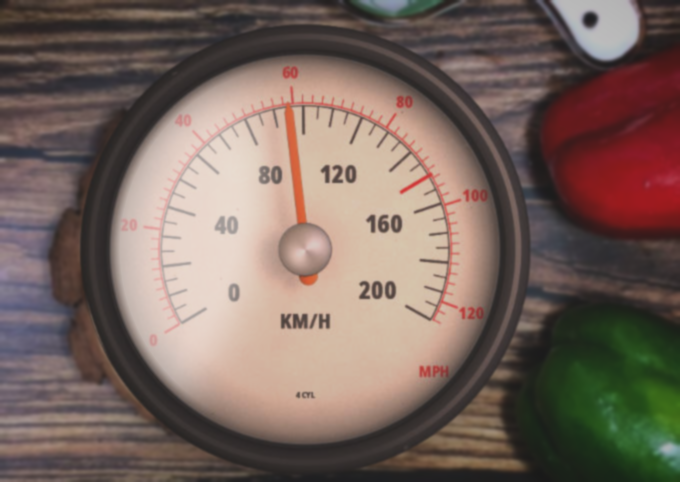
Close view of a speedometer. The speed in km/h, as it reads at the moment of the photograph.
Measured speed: 95 km/h
